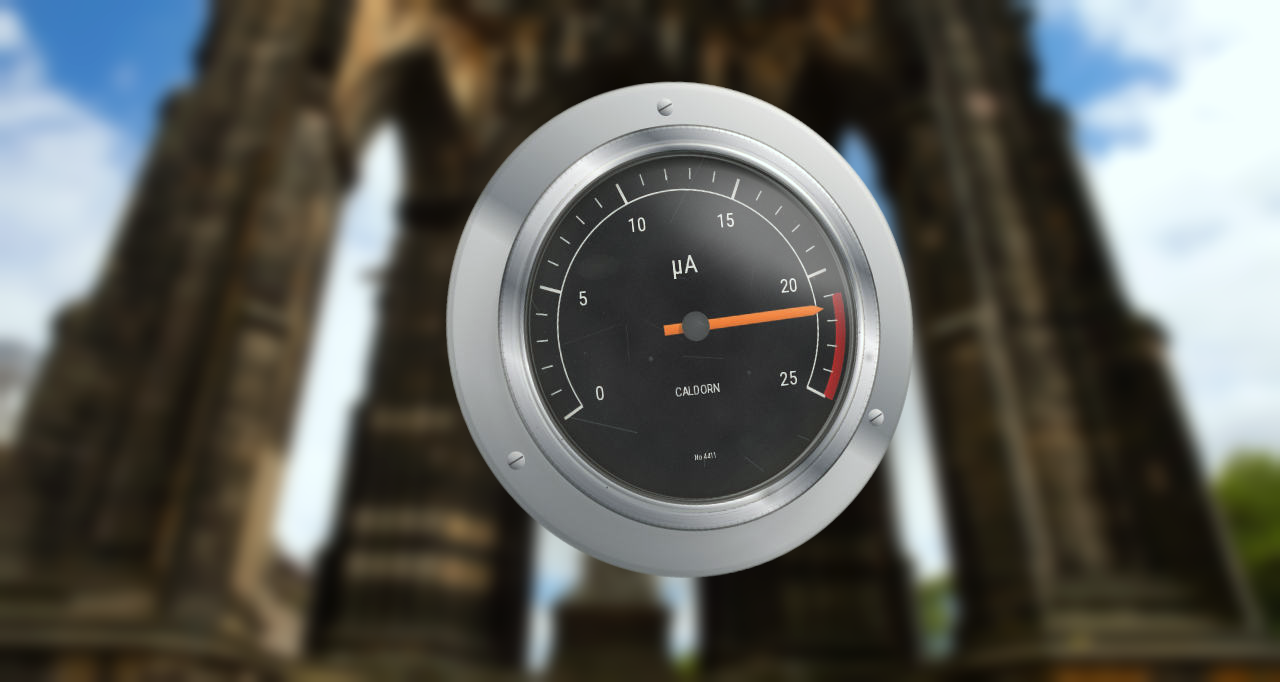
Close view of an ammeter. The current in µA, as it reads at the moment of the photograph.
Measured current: 21.5 µA
